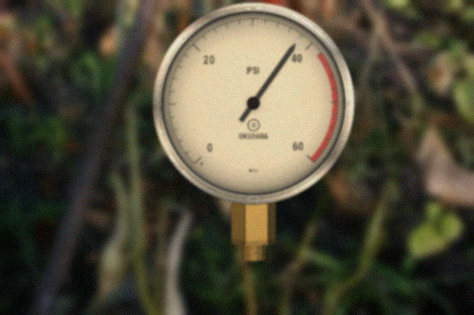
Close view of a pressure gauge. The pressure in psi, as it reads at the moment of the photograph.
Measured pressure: 38 psi
